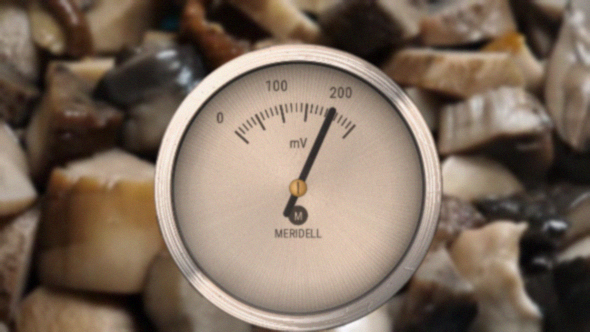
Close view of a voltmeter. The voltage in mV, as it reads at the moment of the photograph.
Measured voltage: 200 mV
